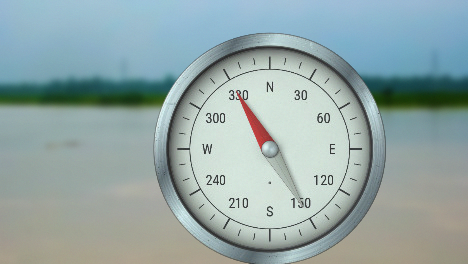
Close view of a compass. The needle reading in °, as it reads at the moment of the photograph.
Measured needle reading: 330 °
